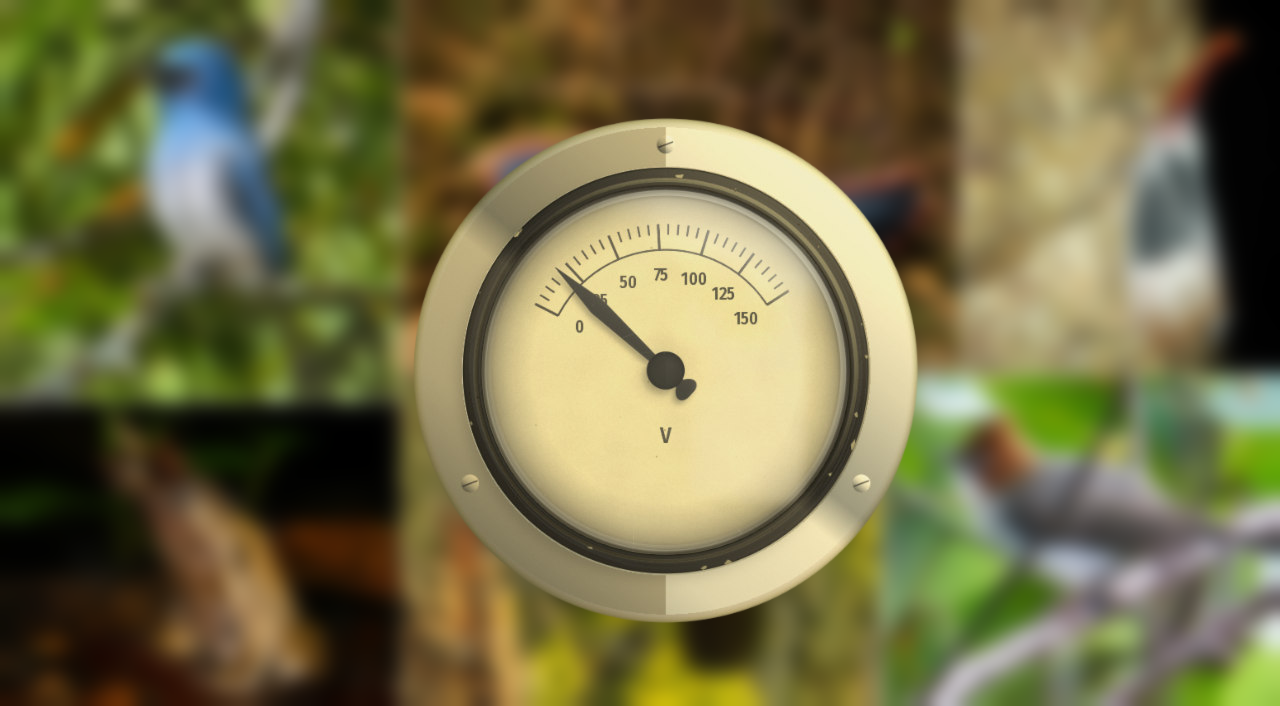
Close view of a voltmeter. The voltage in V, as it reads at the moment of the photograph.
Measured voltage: 20 V
